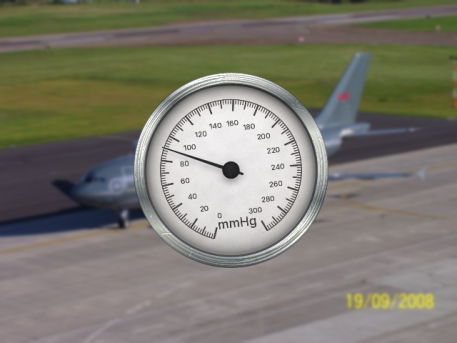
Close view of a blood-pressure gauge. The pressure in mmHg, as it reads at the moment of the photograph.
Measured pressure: 90 mmHg
